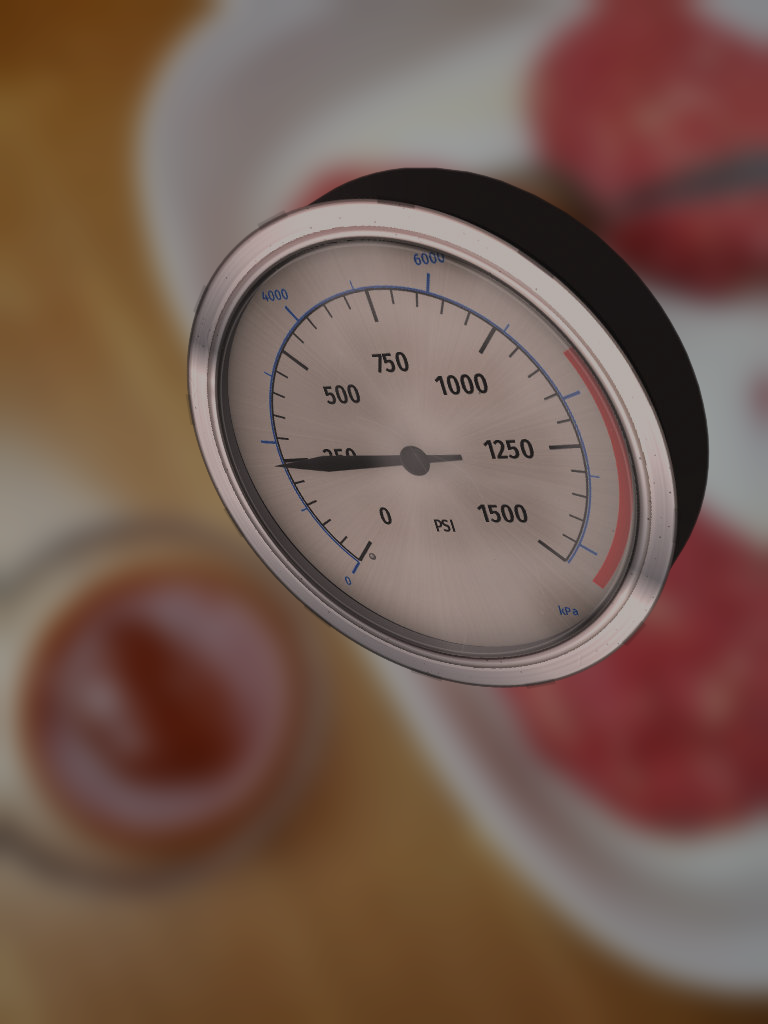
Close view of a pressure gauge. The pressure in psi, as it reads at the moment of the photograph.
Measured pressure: 250 psi
